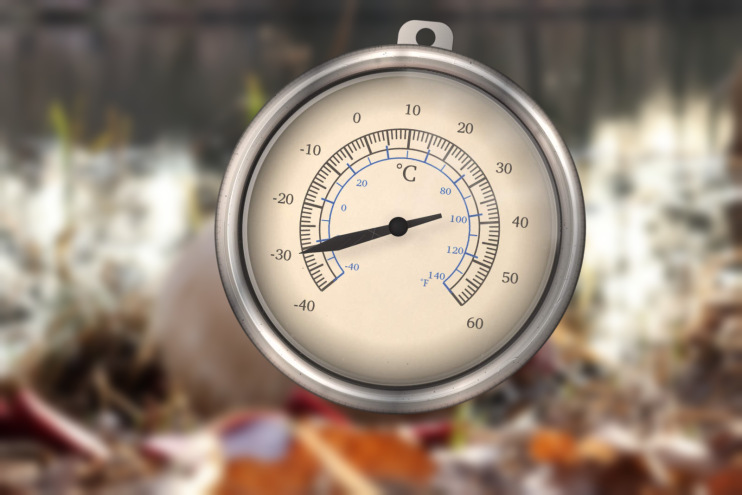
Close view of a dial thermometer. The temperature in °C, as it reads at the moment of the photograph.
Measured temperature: -31 °C
